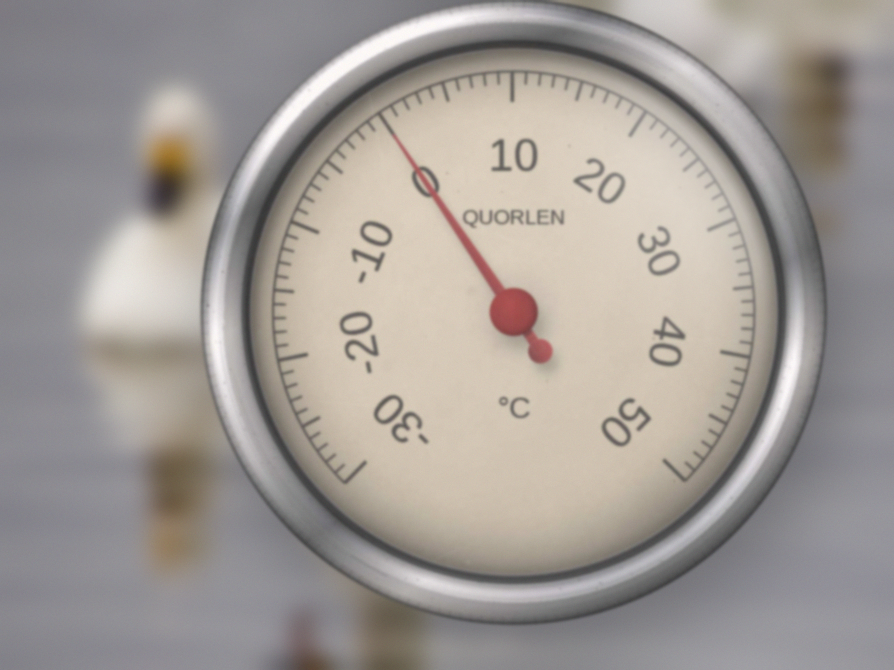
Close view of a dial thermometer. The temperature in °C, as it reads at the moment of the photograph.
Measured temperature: 0 °C
